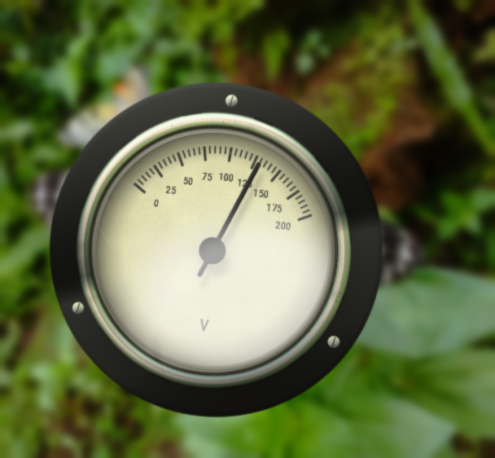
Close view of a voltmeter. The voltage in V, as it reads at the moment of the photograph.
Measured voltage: 130 V
